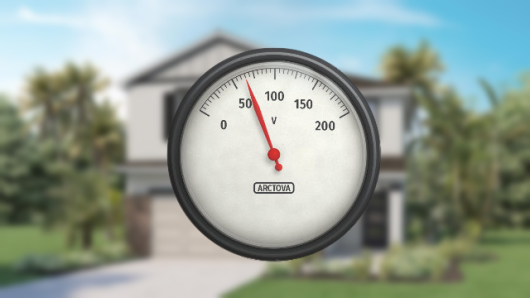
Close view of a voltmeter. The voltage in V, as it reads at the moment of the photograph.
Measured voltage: 65 V
